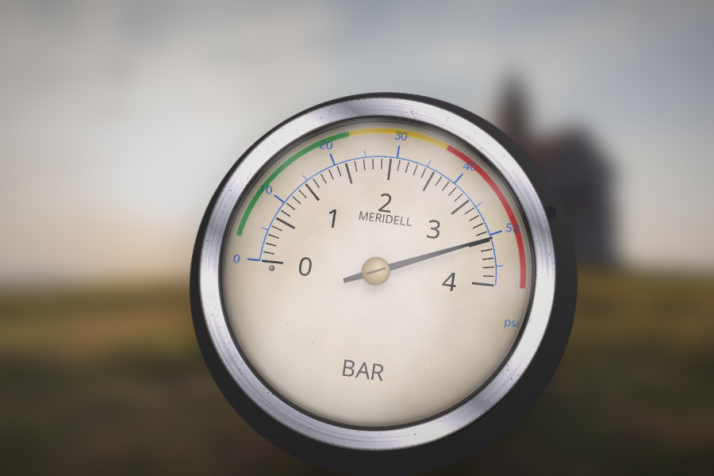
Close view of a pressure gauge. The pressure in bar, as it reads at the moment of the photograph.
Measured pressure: 3.5 bar
